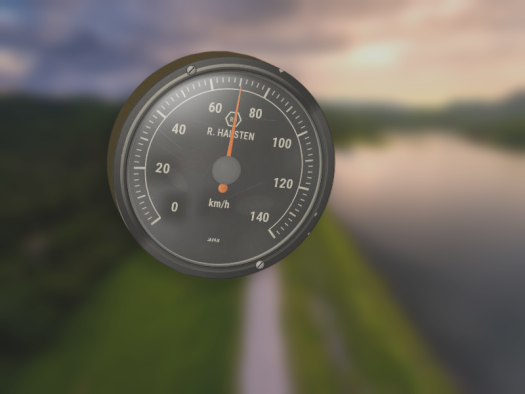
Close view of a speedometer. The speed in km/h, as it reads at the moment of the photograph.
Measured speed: 70 km/h
